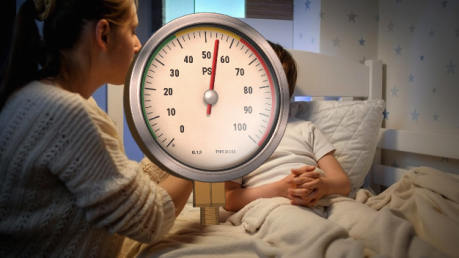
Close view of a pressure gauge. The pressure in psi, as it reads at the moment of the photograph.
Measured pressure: 54 psi
